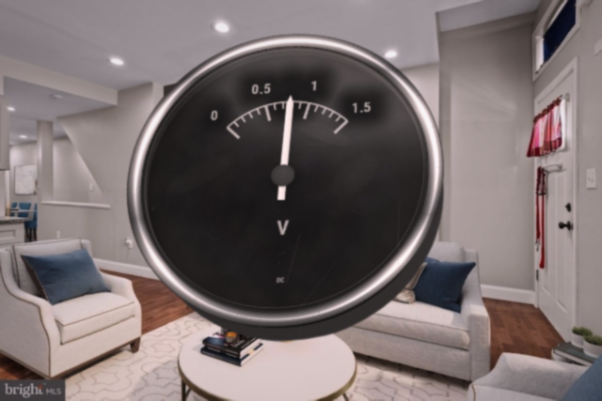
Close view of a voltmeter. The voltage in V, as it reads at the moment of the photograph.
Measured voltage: 0.8 V
